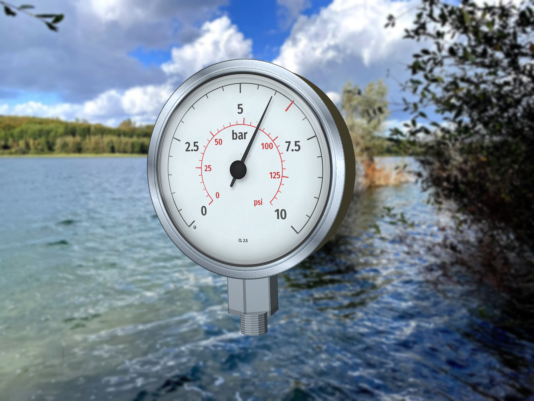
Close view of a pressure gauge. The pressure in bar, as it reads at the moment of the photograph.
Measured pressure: 6 bar
